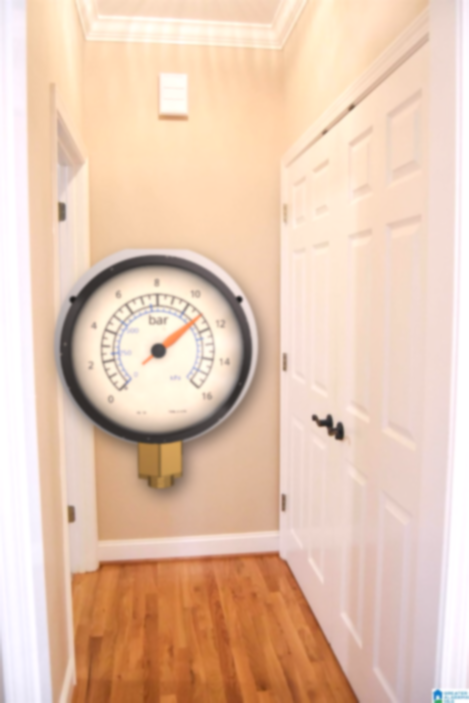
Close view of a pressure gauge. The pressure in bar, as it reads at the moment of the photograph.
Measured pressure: 11 bar
